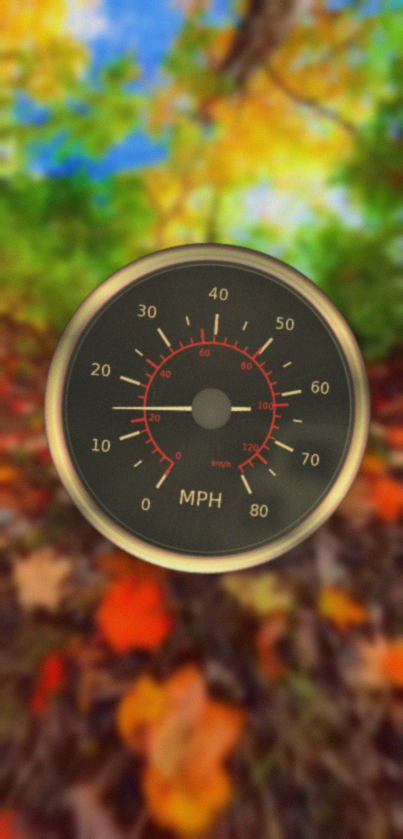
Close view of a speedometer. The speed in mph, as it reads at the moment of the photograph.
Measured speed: 15 mph
